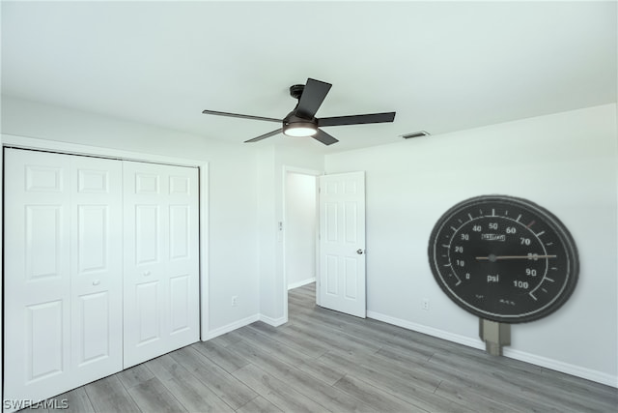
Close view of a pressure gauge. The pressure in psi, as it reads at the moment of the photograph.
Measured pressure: 80 psi
